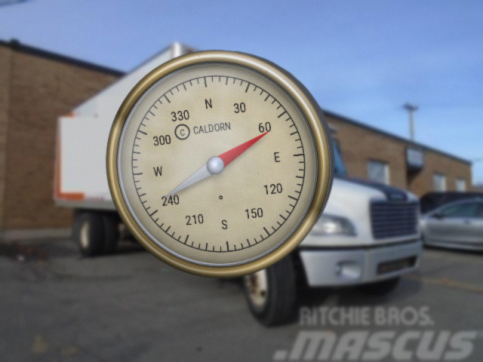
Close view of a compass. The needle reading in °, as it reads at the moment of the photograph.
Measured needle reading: 65 °
